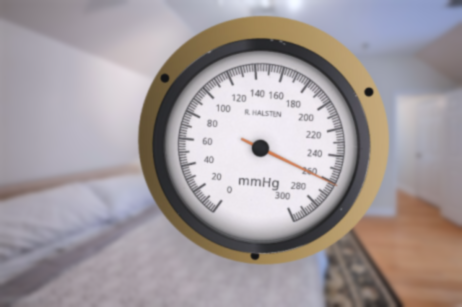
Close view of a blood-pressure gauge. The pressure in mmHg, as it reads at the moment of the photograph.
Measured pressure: 260 mmHg
